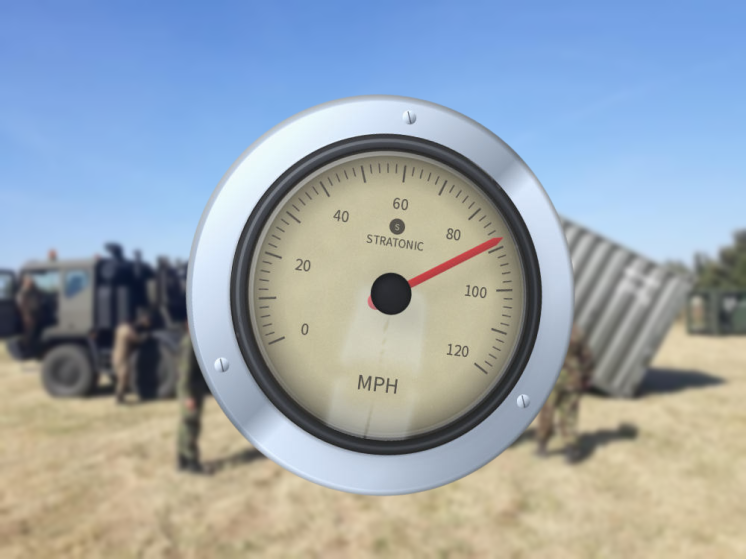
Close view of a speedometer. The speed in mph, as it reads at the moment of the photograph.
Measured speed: 88 mph
